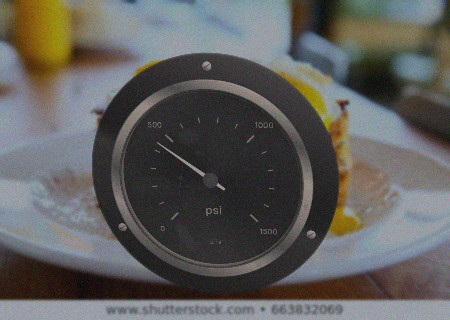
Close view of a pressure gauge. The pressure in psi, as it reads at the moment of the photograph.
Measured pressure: 450 psi
